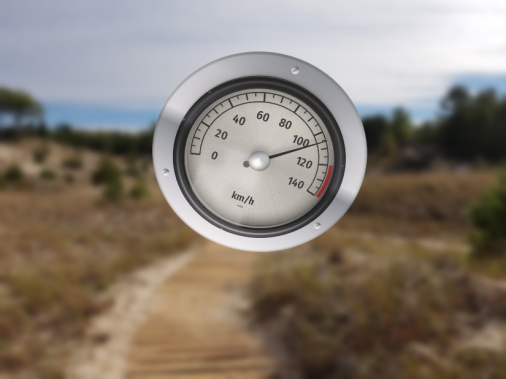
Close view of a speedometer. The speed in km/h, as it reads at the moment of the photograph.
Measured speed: 105 km/h
